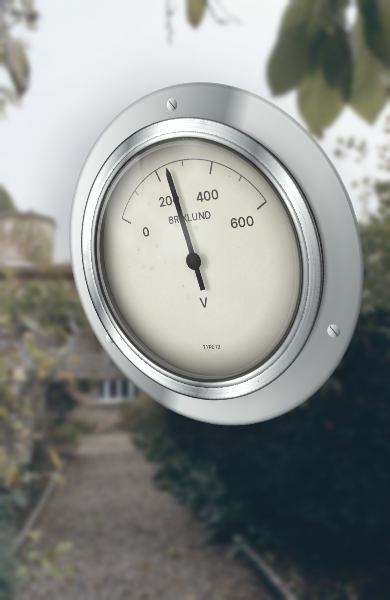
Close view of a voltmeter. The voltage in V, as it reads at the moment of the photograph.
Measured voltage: 250 V
